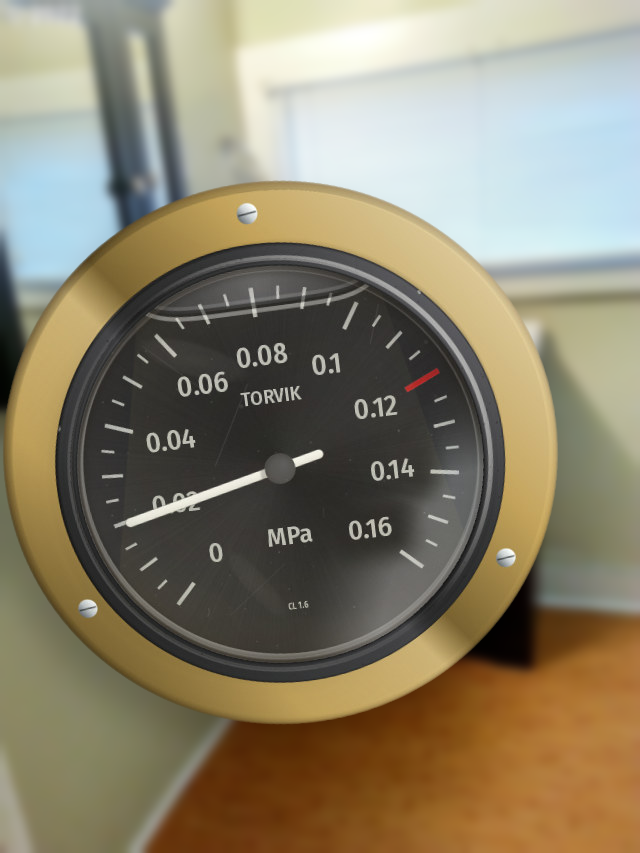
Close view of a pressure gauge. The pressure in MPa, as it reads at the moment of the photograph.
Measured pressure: 0.02 MPa
